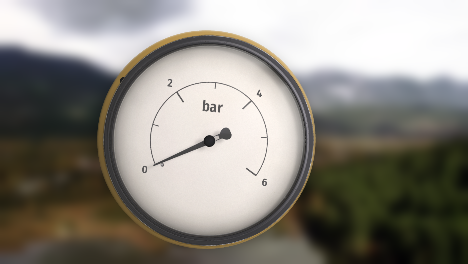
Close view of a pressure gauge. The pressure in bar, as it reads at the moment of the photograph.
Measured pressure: 0 bar
